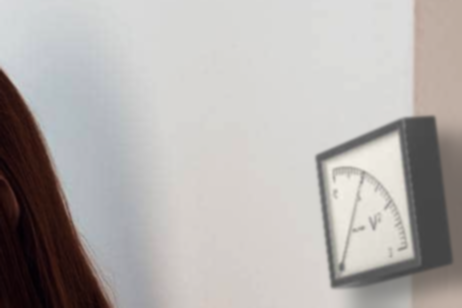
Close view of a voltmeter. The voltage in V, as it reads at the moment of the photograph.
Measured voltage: 1 V
